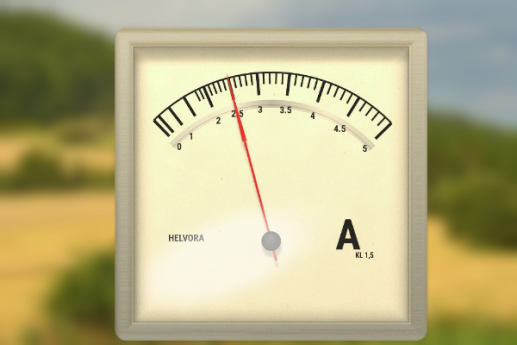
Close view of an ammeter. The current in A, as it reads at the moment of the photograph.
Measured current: 2.5 A
